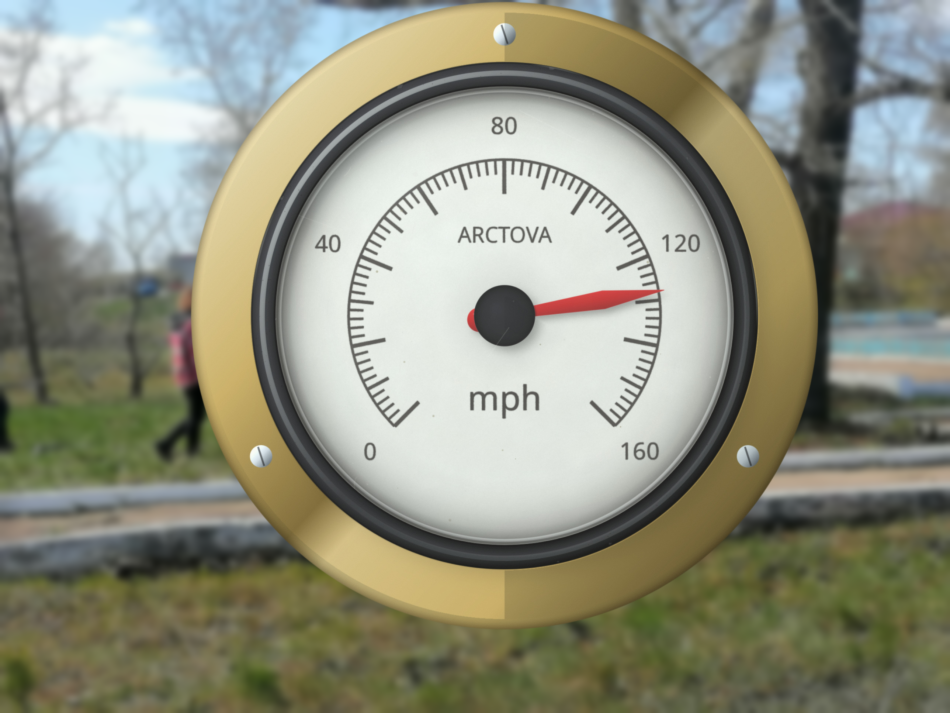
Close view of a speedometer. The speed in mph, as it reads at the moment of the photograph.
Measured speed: 128 mph
